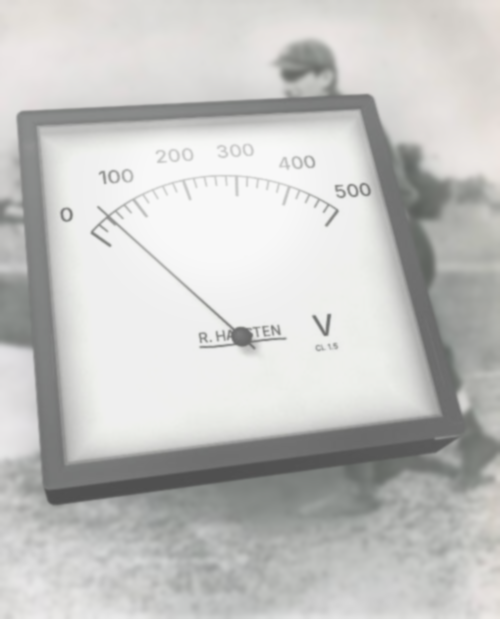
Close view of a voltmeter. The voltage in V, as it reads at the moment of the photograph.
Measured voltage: 40 V
